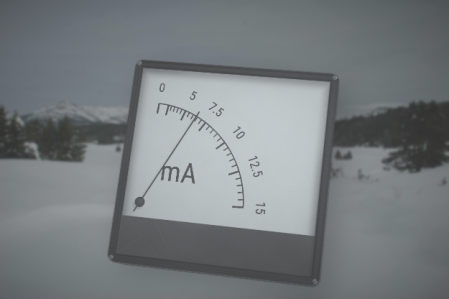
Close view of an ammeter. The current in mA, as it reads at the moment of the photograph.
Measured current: 6.5 mA
